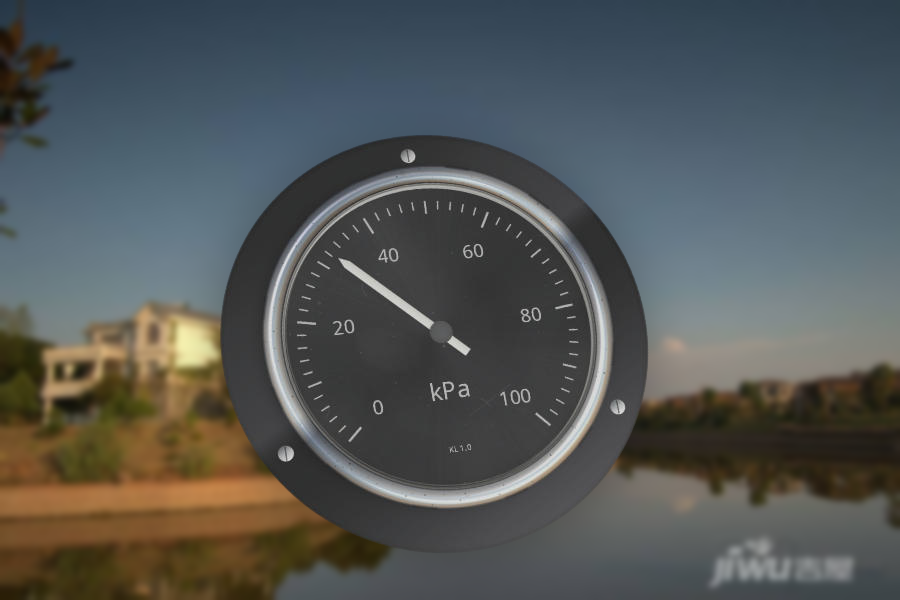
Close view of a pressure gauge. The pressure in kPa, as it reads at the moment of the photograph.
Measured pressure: 32 kPa
